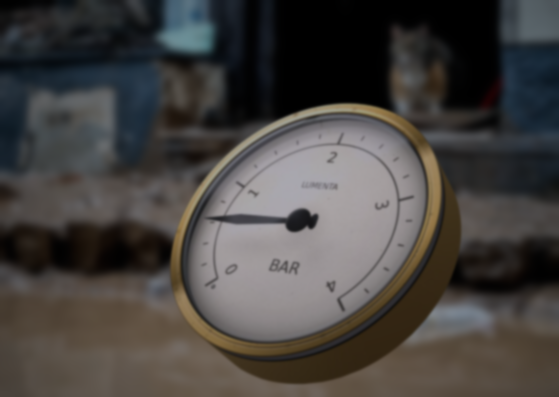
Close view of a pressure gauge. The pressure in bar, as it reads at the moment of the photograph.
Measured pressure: 0.6 bar
